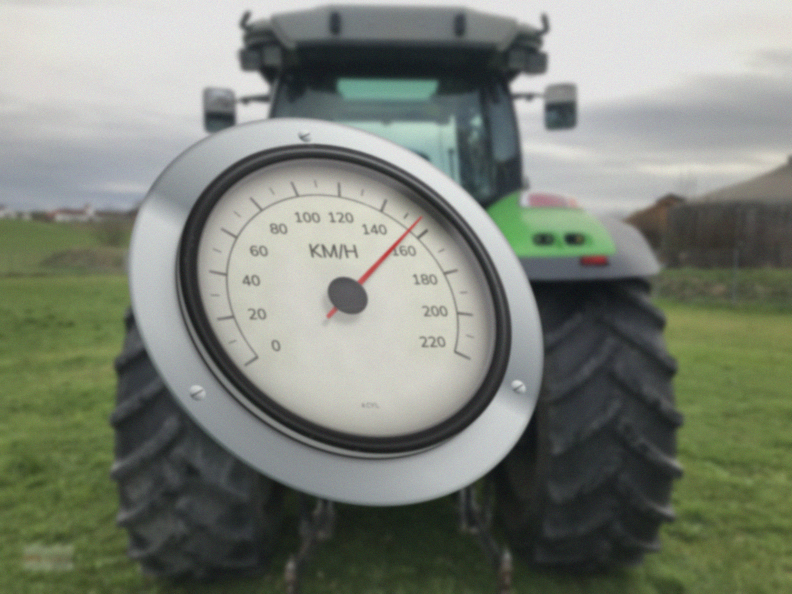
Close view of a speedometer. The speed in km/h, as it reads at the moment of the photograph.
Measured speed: 155 km/h
